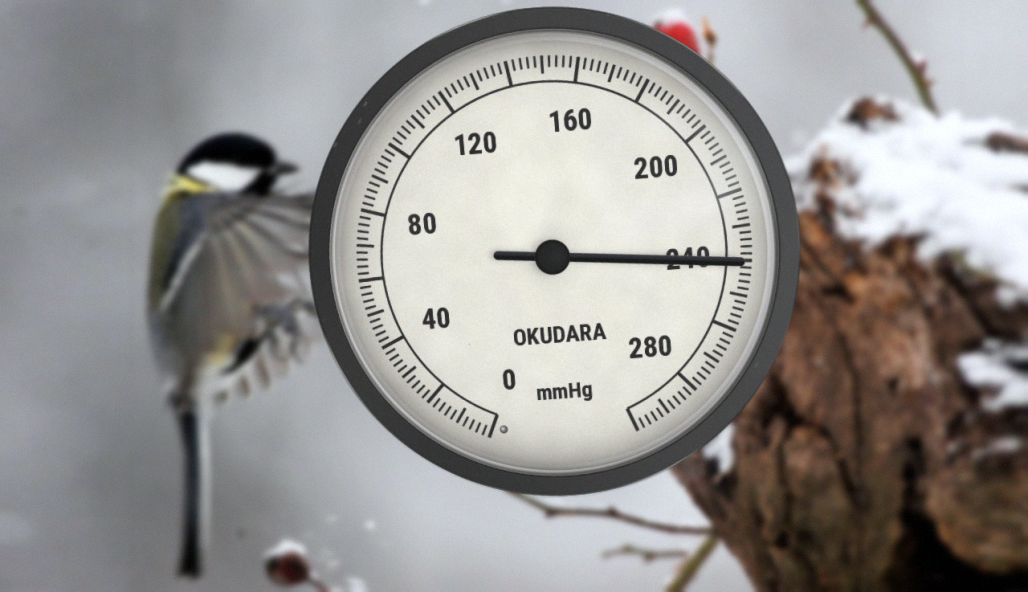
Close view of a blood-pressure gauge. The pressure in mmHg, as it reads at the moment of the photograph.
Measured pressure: 240 mmHg
